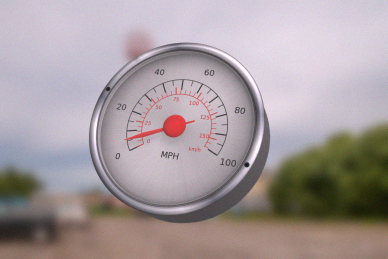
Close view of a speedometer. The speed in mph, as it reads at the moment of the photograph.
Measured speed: 5 mph
